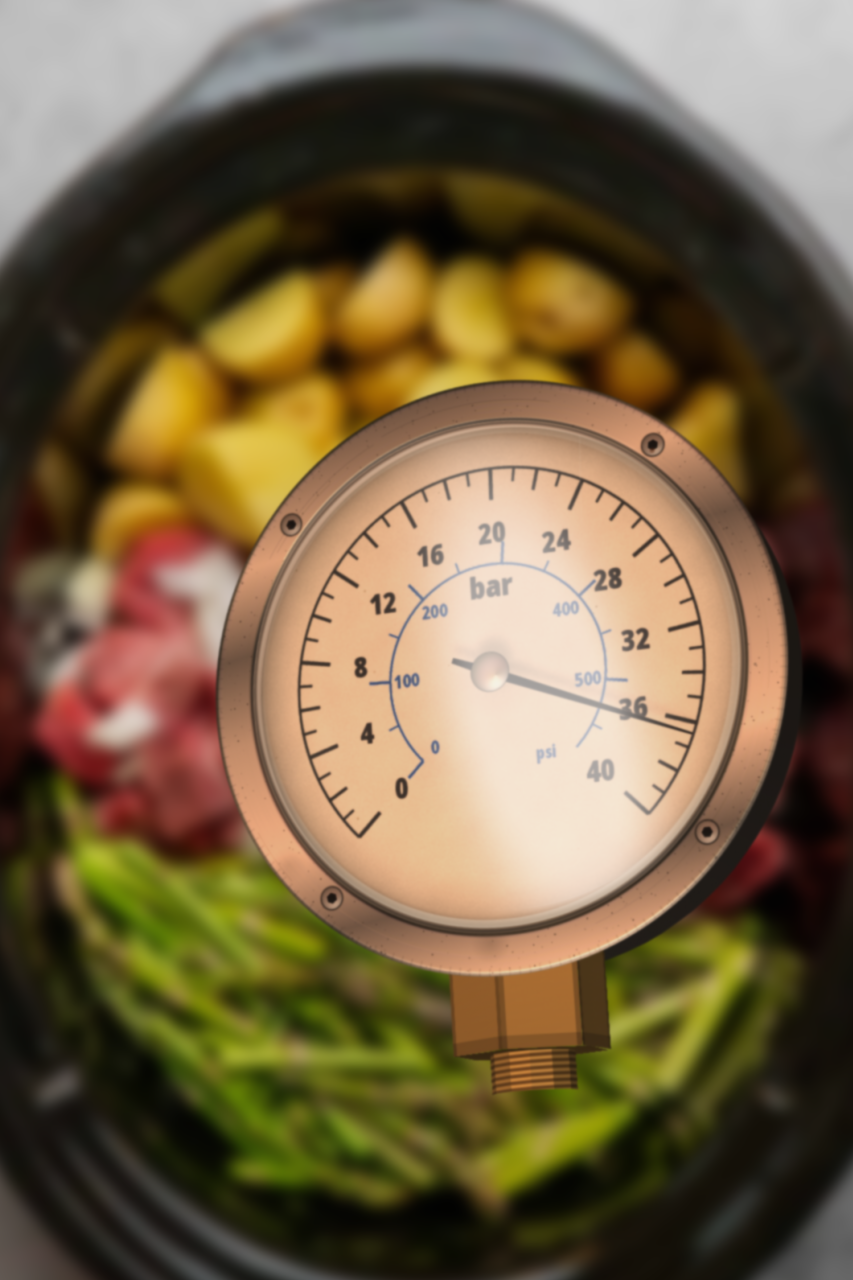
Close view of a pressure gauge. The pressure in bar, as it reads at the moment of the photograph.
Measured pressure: 36.5 bar
